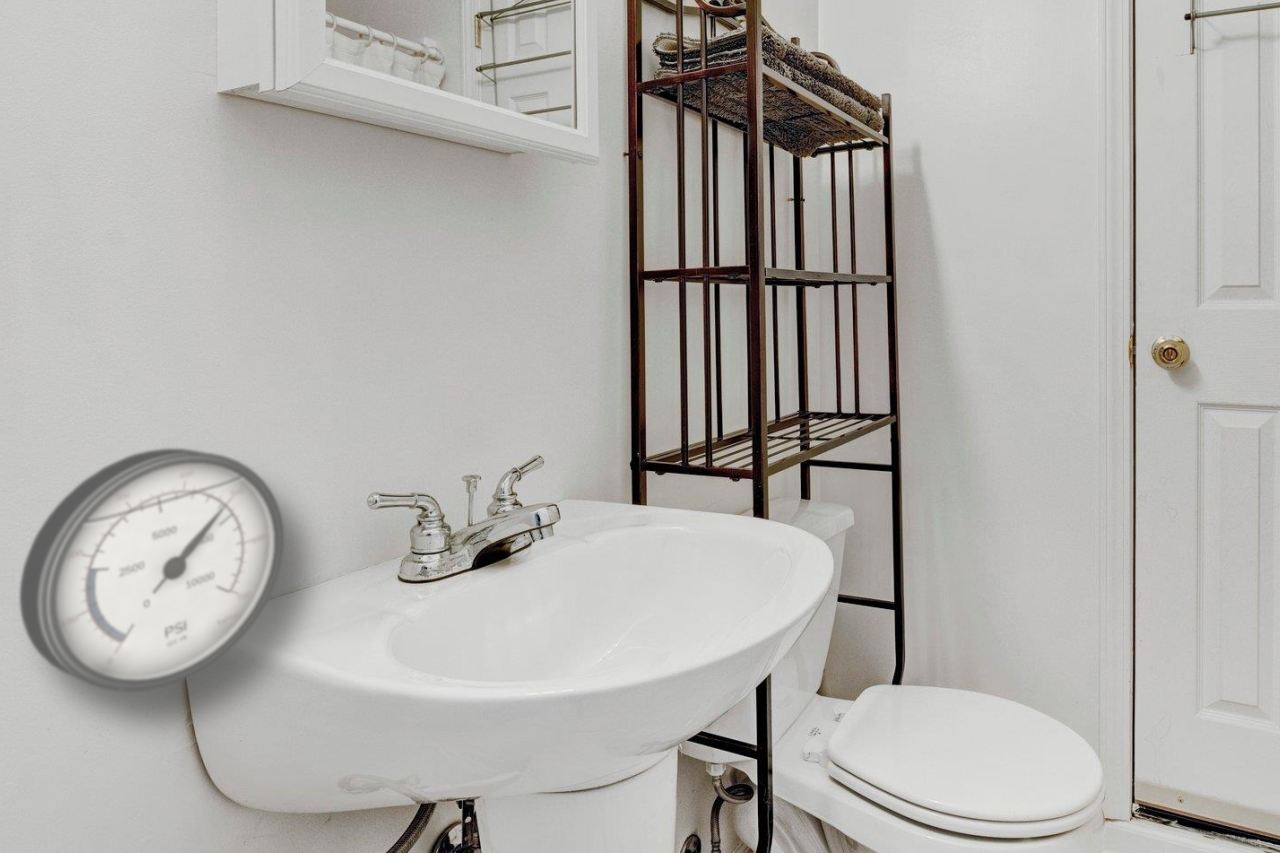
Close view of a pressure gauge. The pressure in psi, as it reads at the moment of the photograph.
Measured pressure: 7000 psi
